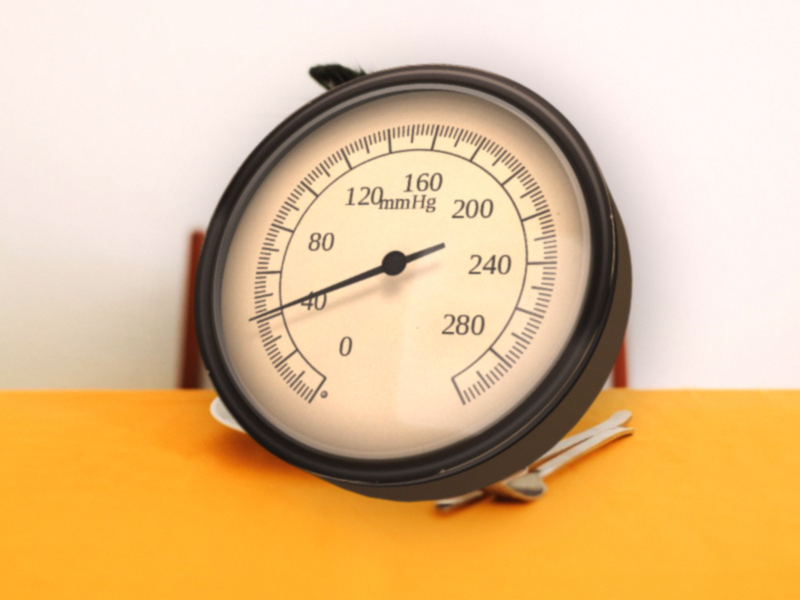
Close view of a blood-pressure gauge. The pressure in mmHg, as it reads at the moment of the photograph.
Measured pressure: 40 mmHg
